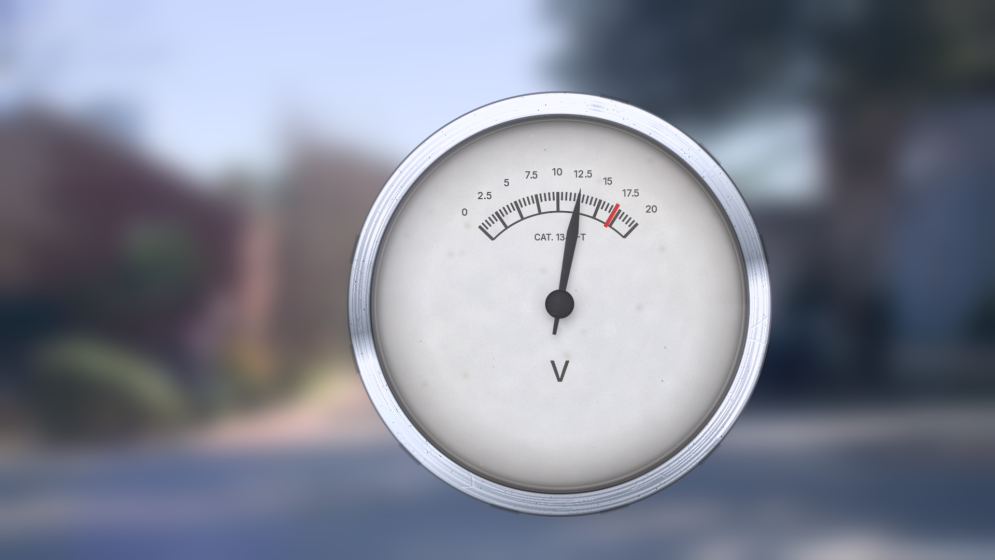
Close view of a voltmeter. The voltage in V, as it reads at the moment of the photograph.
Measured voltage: 12.5 V
